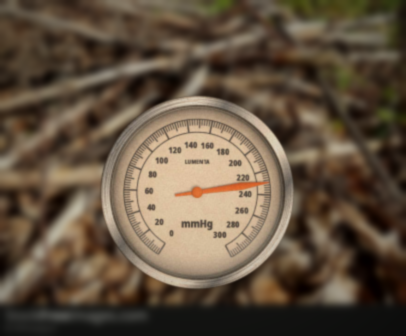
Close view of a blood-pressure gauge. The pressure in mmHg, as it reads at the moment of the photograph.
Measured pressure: 230 mmHg
